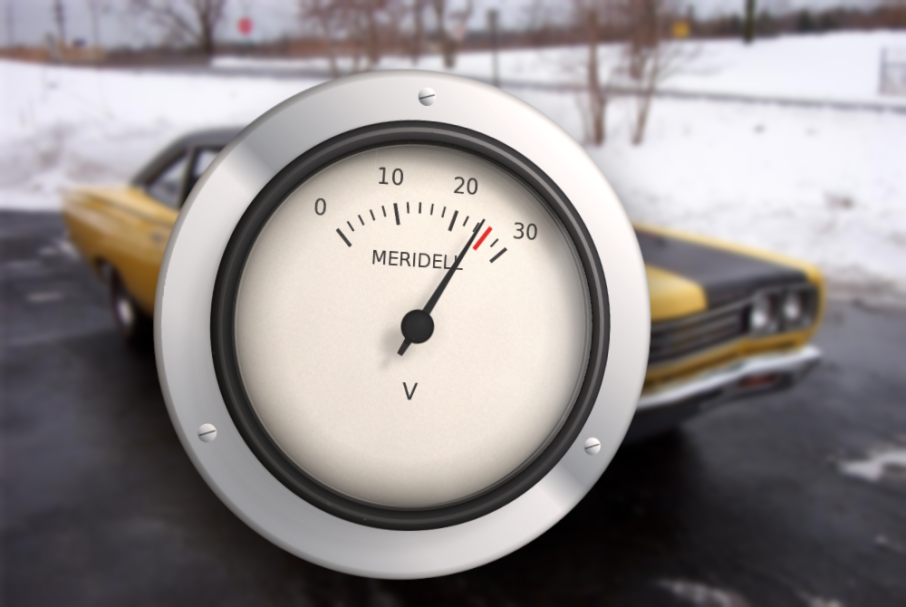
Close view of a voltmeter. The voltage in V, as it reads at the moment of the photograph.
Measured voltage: 24 V
